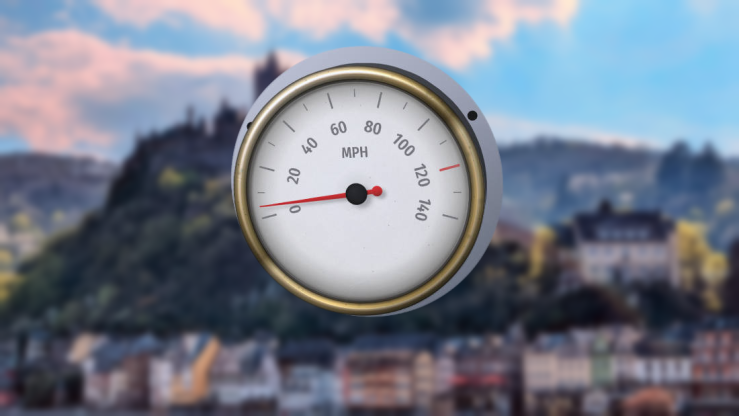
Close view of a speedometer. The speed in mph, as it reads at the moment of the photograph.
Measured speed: 5 mph
